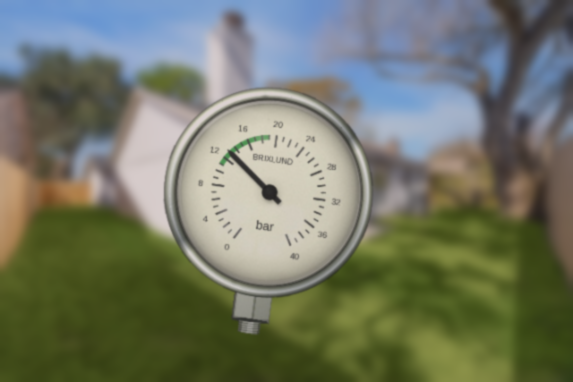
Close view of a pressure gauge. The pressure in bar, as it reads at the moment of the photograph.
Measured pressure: 13 bar
